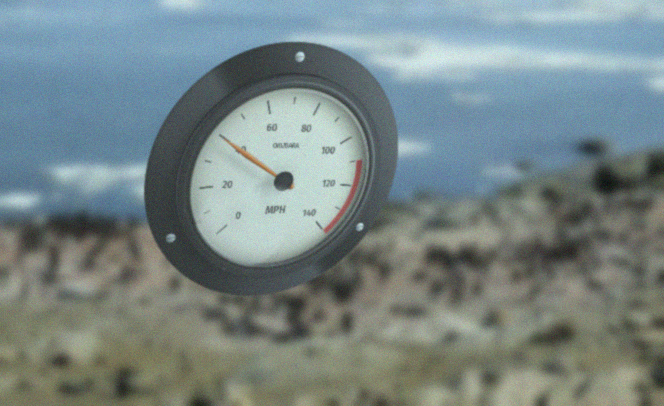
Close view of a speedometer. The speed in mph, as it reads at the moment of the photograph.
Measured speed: 40 mph
